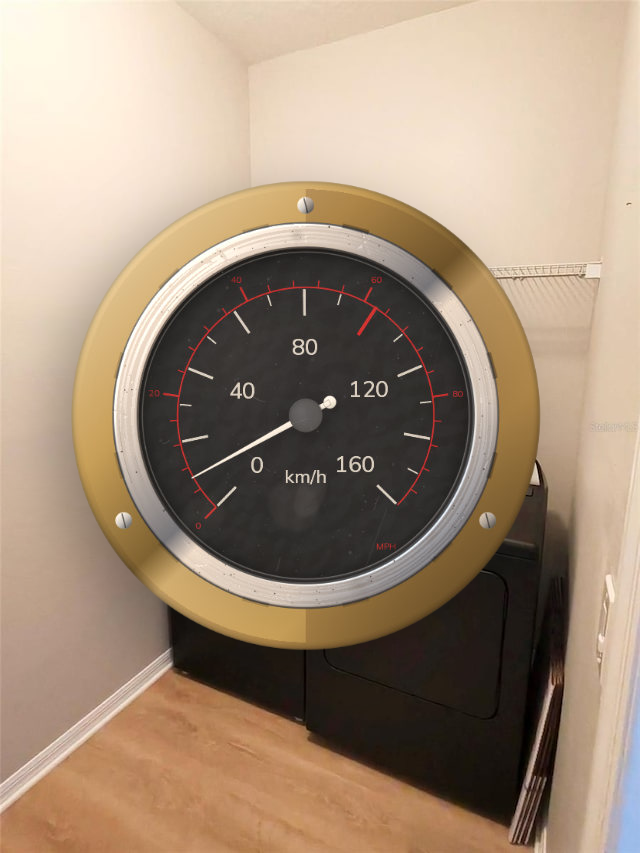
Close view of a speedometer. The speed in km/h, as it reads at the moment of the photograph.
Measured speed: 10 km/h
